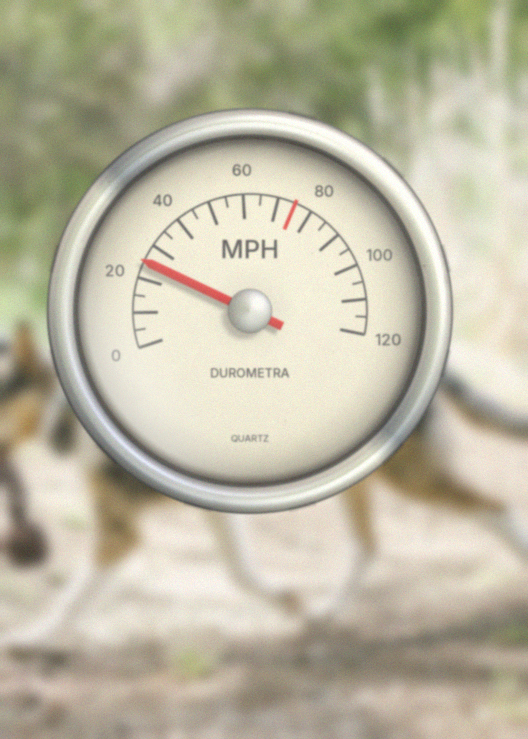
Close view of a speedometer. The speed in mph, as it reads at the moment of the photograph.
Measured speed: 25 mph
